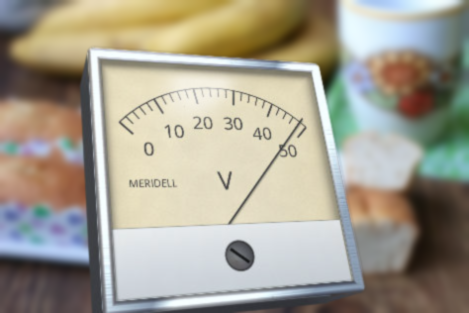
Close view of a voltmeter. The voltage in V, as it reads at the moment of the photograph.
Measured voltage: 48 V
